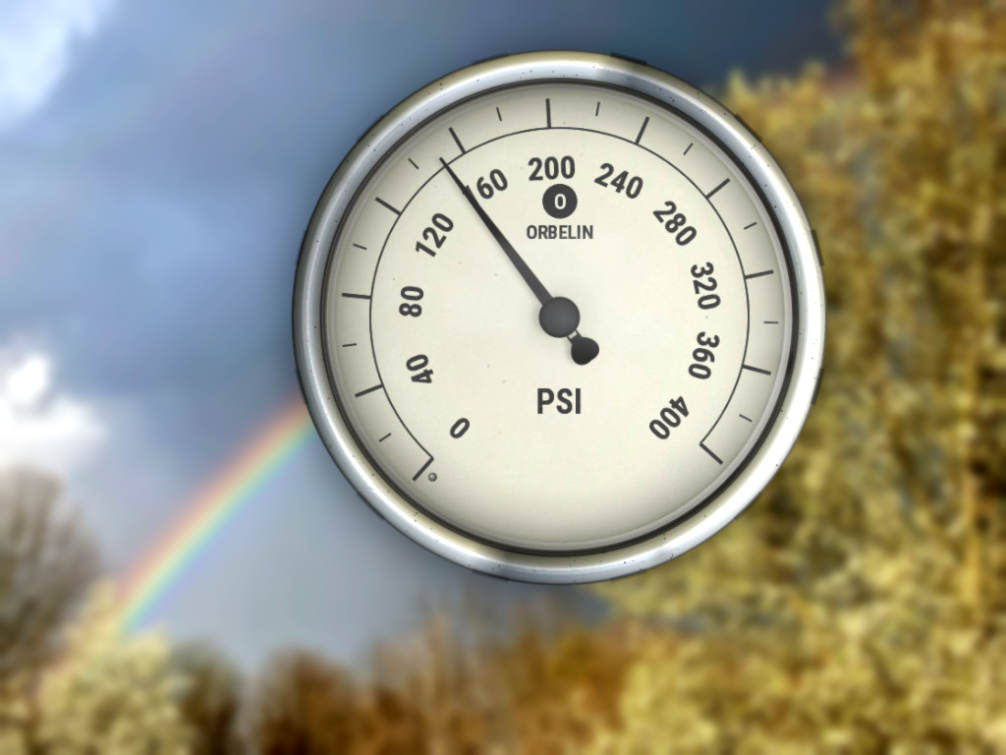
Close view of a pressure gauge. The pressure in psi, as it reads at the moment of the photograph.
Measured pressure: 150 psi
